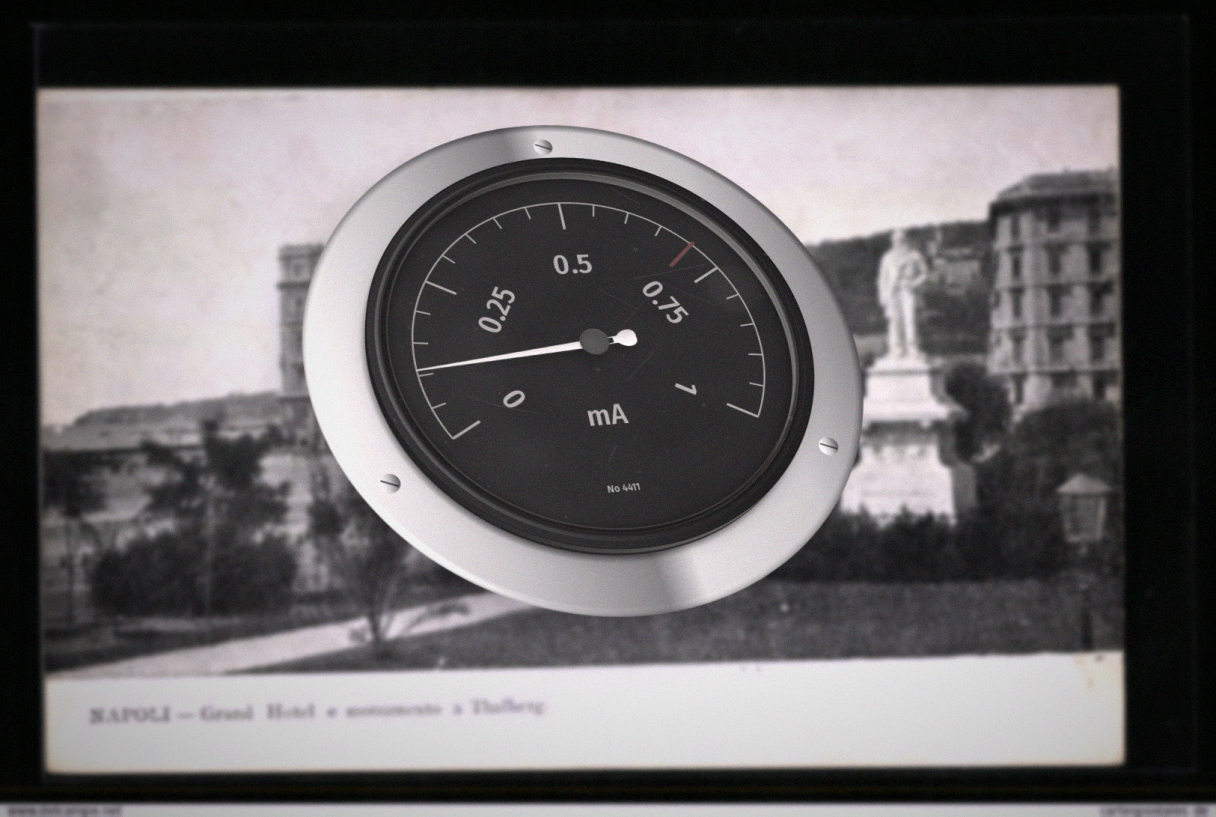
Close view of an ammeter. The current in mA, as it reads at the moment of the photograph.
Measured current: 0.1 mA
